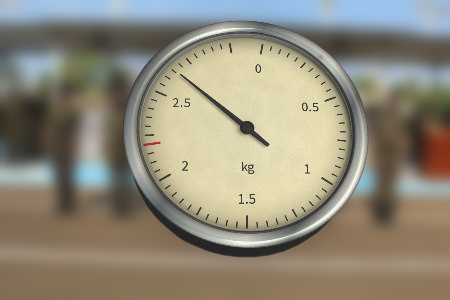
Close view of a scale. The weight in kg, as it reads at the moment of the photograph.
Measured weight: 2.65 kg
